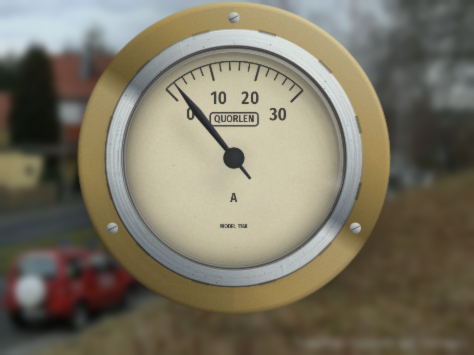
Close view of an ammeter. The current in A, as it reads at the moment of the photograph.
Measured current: 2 A
